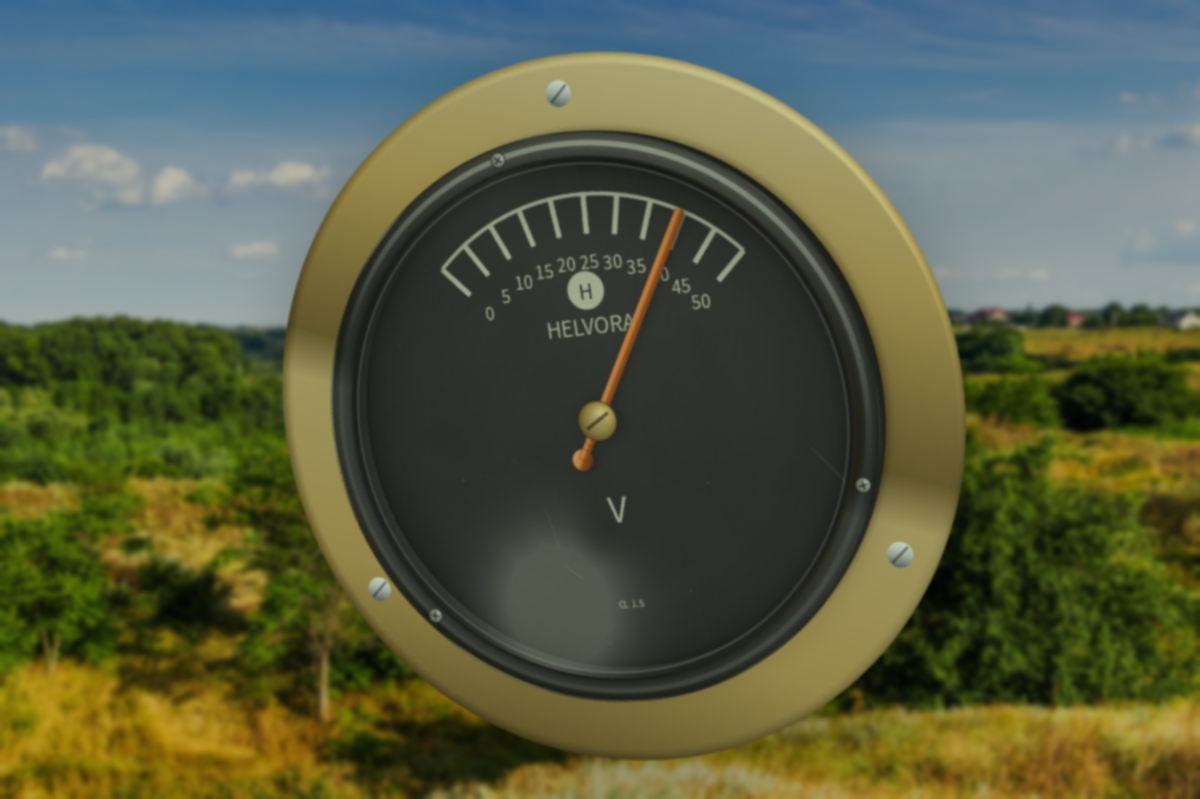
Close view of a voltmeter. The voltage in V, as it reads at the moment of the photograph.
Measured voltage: 40 V
